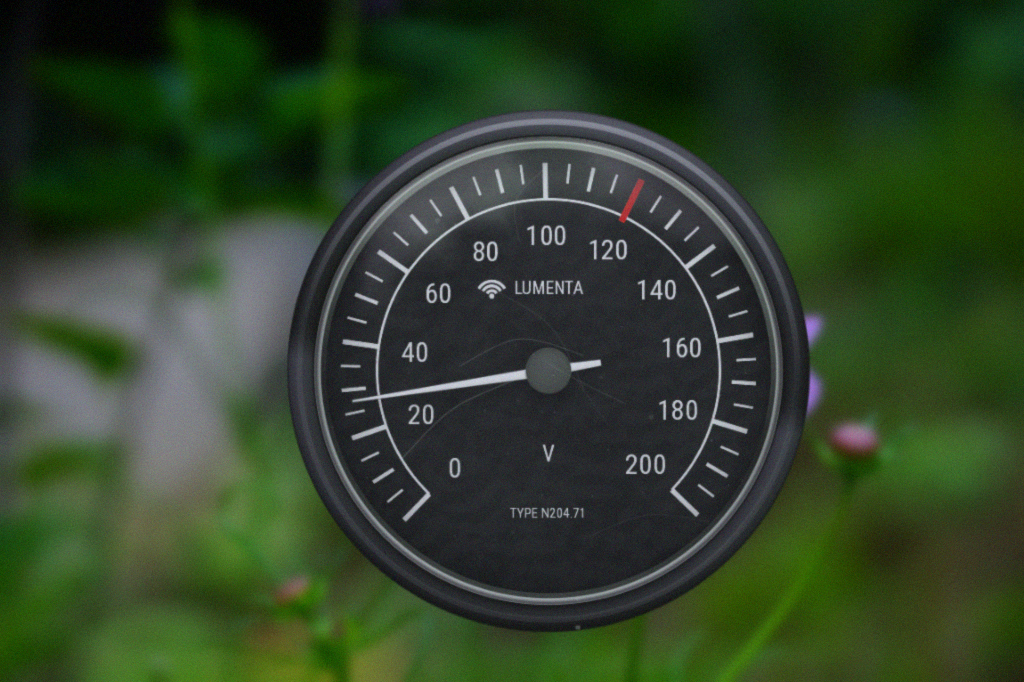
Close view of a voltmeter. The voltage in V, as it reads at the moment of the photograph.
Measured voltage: 27.5 V
